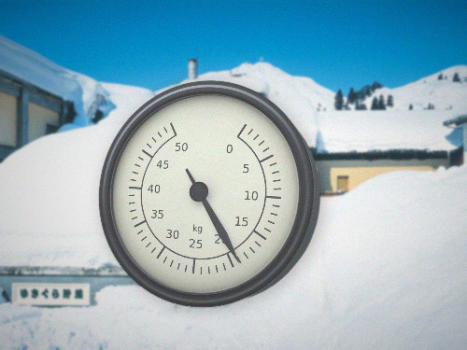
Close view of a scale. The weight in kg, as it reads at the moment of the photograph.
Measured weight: 19 kg
